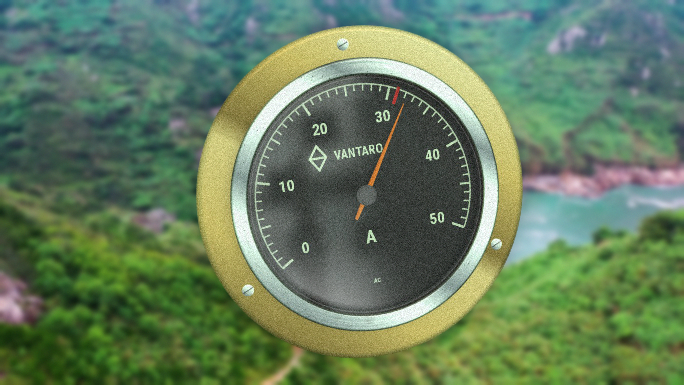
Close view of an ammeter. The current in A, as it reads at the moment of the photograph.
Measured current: 32 A
